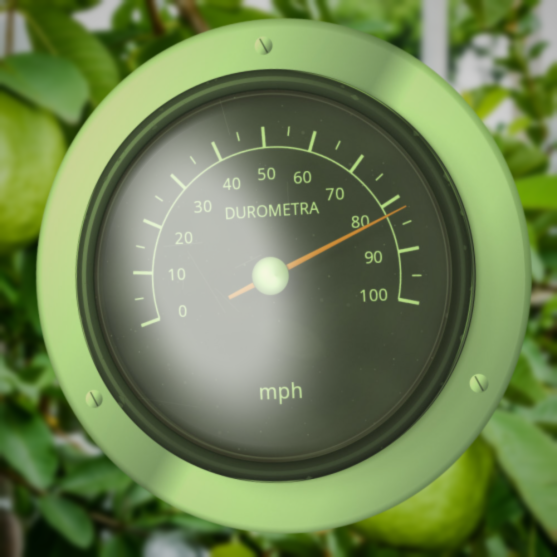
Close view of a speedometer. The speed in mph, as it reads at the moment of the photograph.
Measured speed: 82.5 mph
